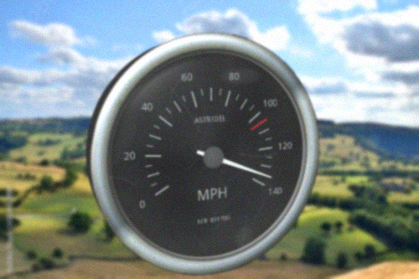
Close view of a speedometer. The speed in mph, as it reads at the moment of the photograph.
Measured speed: 135 mph
